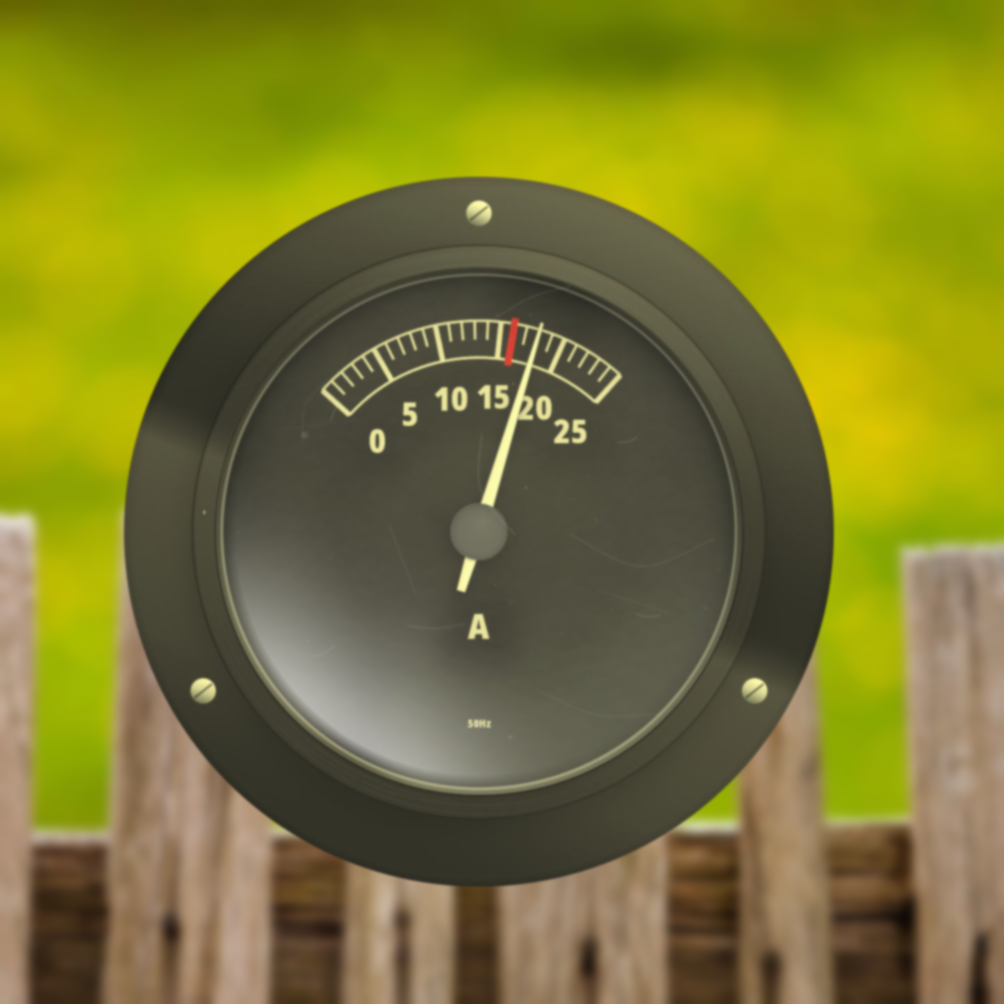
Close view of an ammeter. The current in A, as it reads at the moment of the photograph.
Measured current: 18 A
